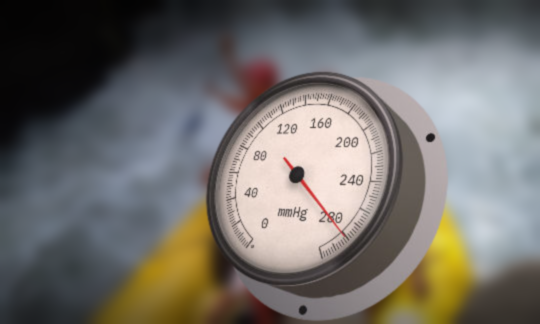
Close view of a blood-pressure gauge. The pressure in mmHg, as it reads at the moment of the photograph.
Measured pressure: 280 mmHg
